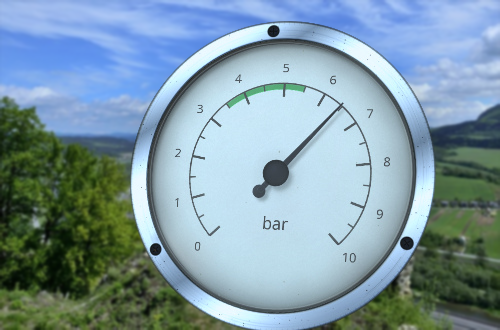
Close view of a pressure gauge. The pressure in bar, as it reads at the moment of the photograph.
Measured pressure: 6.5 bar
